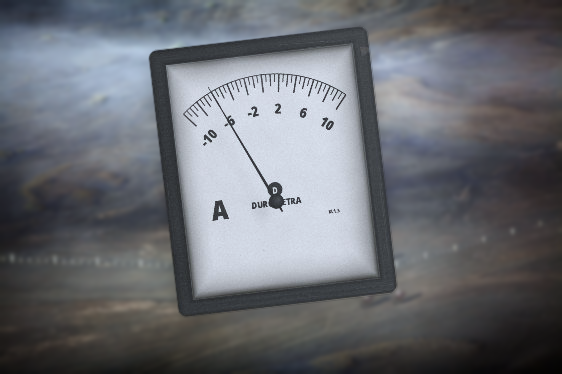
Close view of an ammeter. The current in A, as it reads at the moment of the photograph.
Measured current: -6 A
